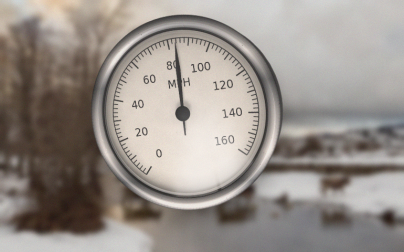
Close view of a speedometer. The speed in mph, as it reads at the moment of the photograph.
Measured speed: 84 mph
